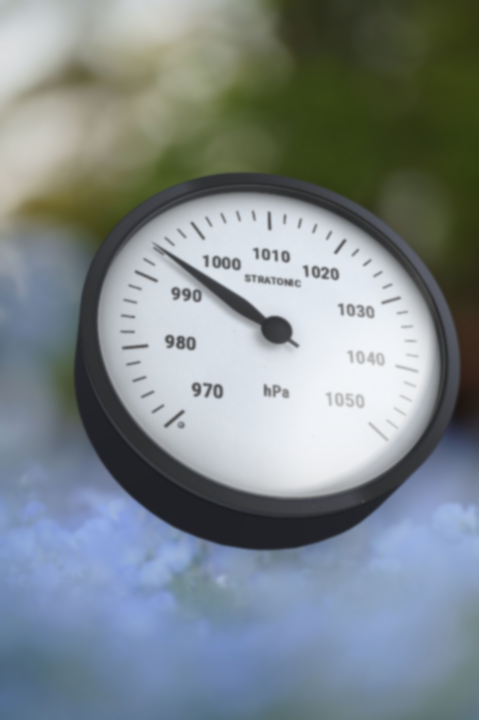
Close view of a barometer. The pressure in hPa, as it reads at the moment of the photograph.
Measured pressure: 994 hPa
